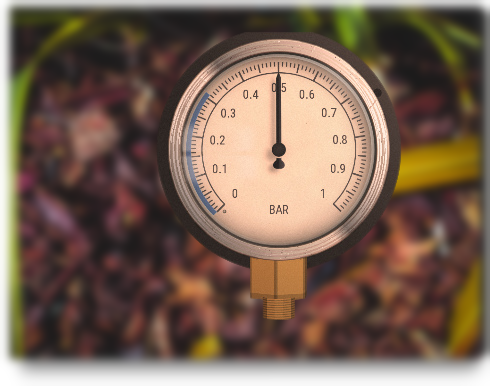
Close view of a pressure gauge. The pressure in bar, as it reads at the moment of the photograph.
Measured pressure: 0.5 bar
